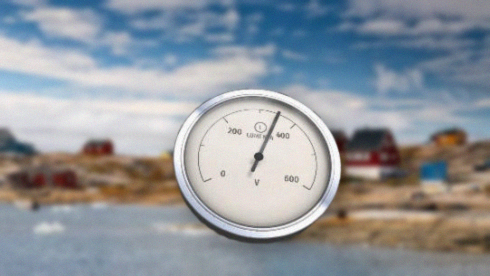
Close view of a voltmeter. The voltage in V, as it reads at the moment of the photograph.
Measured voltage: 350 V
